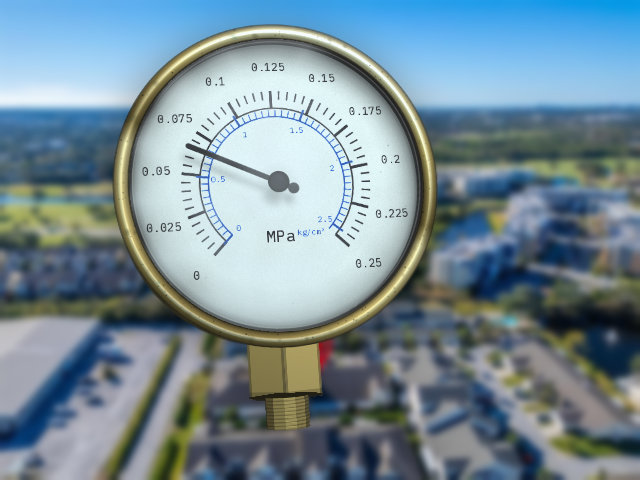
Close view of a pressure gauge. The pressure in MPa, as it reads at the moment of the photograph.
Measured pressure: 0.065 MPa
